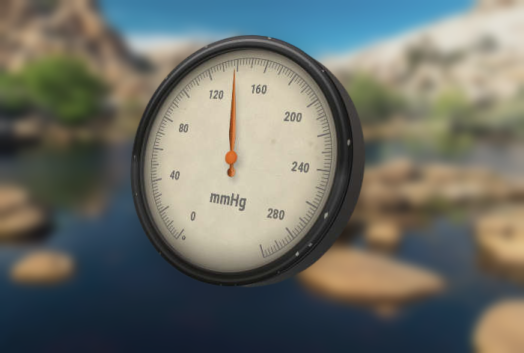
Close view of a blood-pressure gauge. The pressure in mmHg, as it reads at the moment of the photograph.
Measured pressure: 140 mmHg
